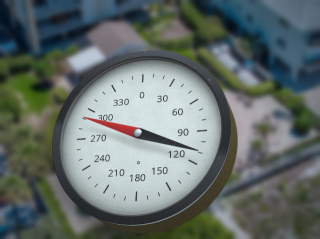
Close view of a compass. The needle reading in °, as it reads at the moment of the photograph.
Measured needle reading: 290 °
